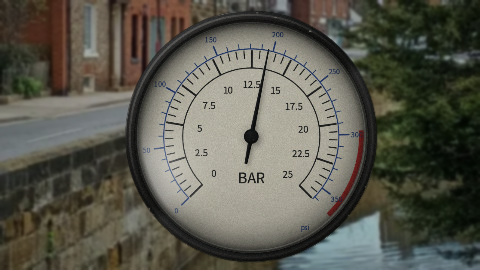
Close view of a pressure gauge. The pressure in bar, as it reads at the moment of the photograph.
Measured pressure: 13.5 bar
